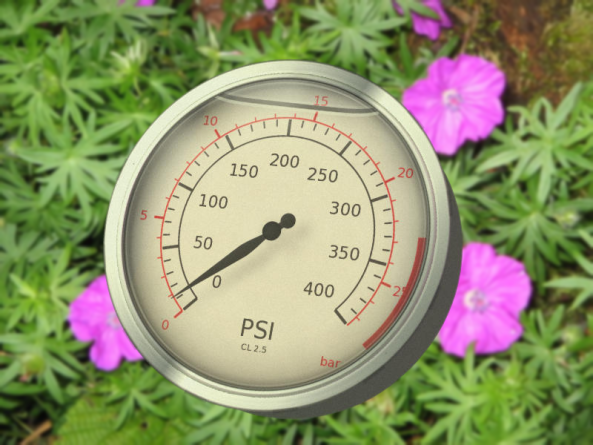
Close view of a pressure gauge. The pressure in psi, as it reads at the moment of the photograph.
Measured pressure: 10 psi
